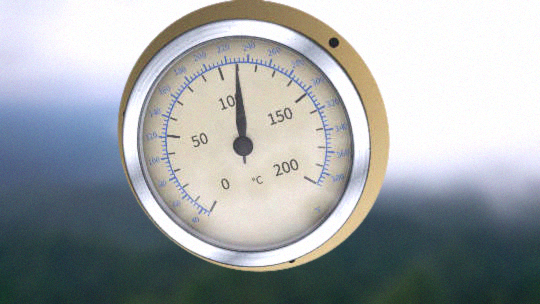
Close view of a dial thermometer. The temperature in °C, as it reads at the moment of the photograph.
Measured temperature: 110 °C
